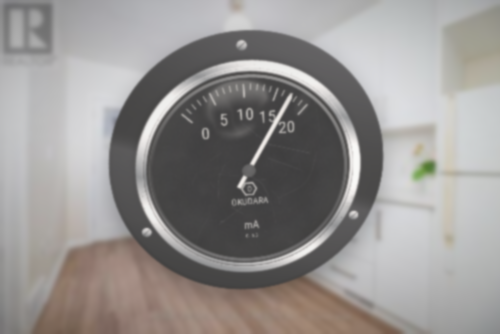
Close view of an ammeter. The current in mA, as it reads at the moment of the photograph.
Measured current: 17 mA
